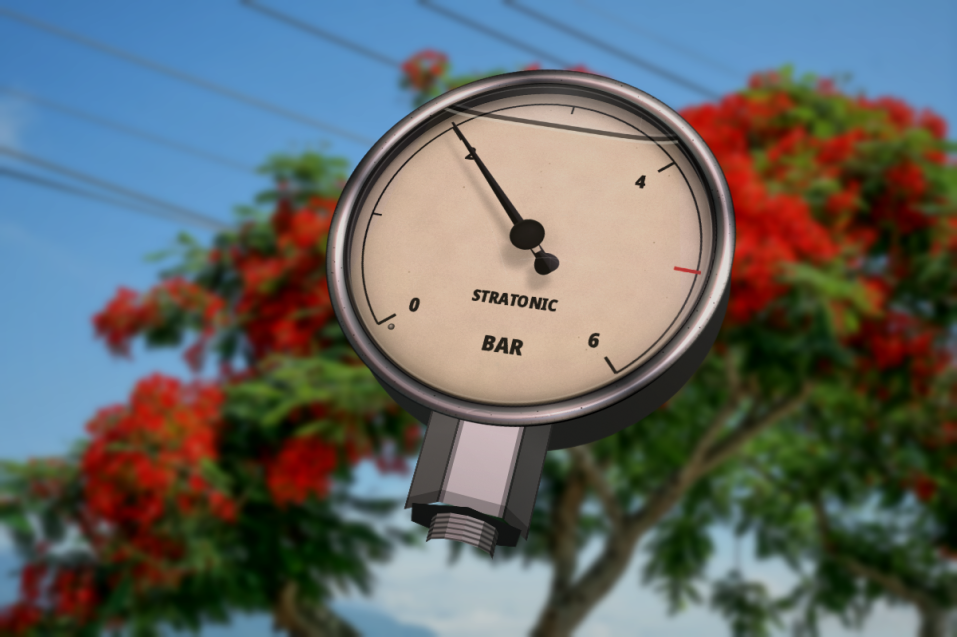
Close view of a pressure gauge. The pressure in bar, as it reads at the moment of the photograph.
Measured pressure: 2 bar
